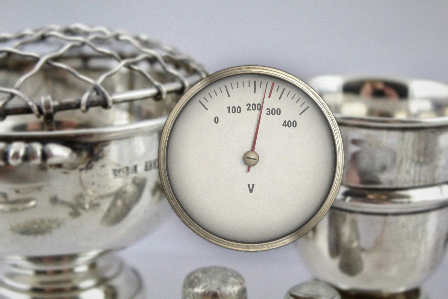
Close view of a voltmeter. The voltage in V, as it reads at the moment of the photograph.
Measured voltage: 240 V
